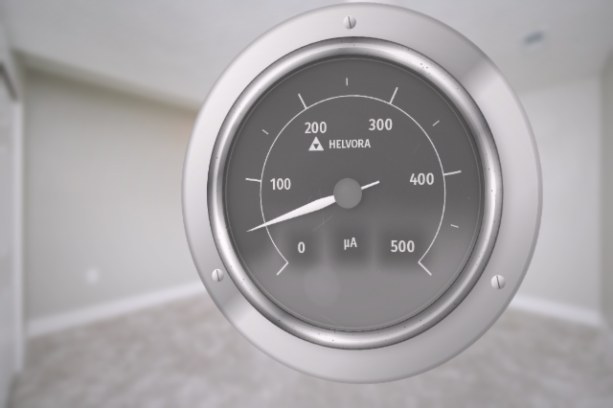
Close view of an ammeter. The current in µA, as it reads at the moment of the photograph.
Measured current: 50 µA
